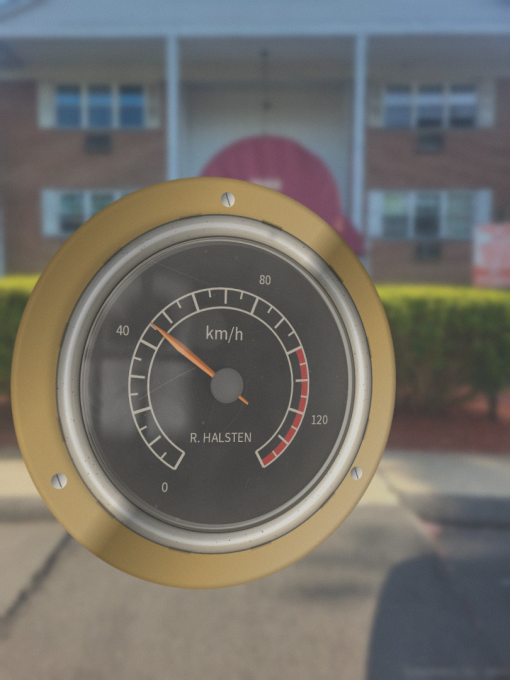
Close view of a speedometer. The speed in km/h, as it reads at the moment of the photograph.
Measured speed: 45 km/h
